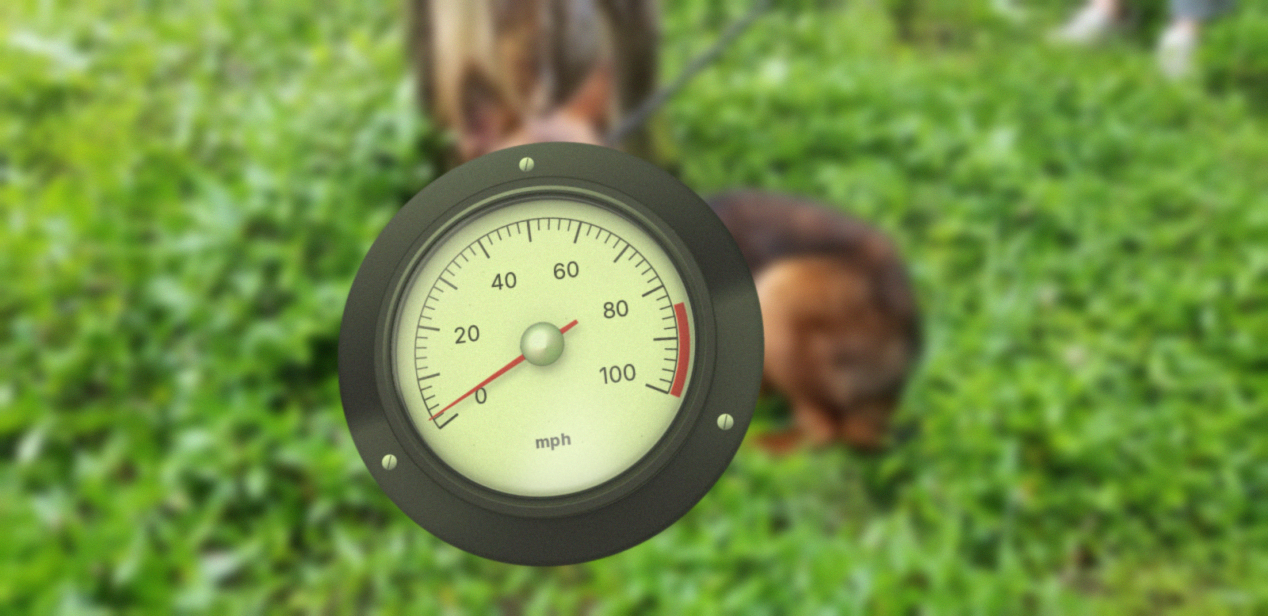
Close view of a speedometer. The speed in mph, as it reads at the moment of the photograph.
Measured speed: 2 mph
